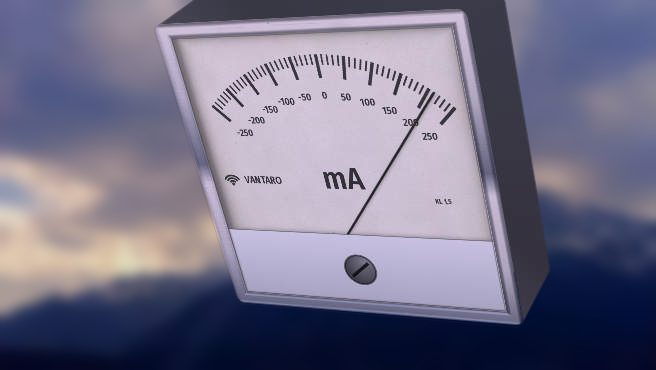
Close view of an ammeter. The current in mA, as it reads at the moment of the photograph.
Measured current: 210 mA
